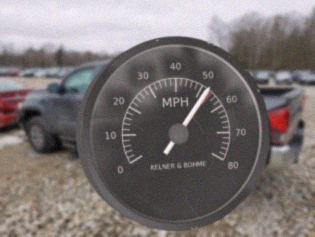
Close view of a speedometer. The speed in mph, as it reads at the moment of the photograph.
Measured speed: 52 mph
